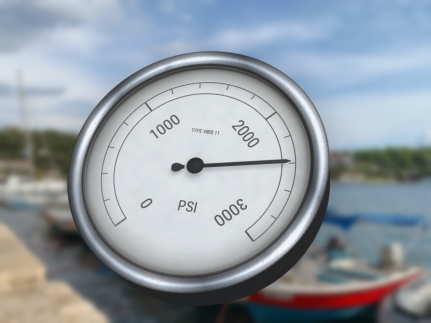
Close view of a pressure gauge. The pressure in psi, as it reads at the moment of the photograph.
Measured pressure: 2400 psi
